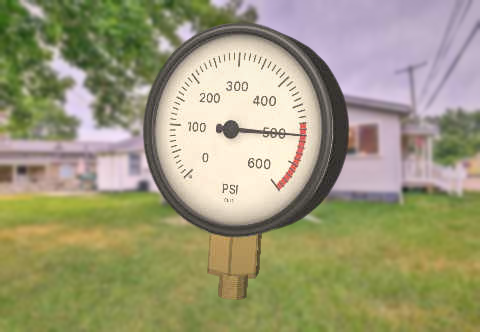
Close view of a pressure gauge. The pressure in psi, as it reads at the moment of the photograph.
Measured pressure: 500 psi
